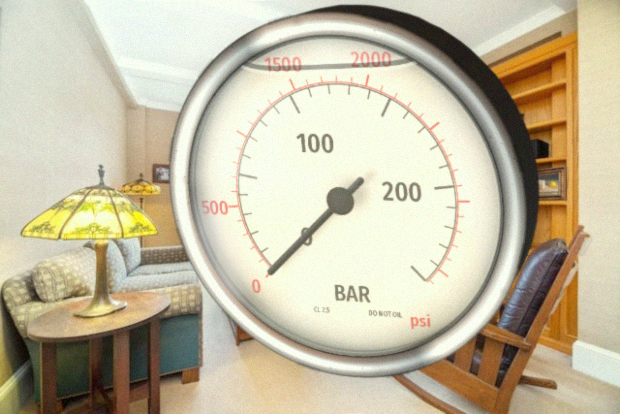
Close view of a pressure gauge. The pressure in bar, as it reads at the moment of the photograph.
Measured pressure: 0 bar
